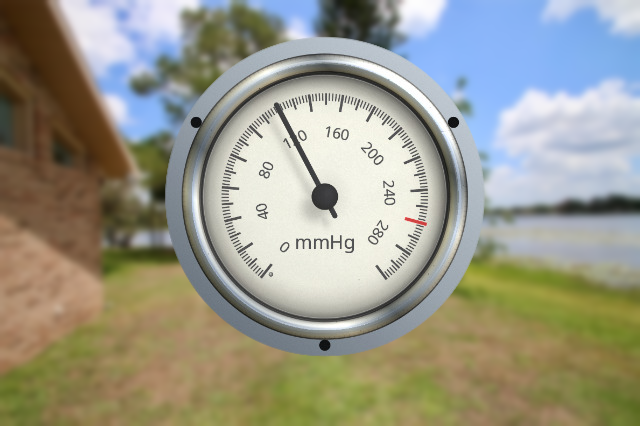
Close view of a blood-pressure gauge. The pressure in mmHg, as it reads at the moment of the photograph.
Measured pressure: 120 mmHg
